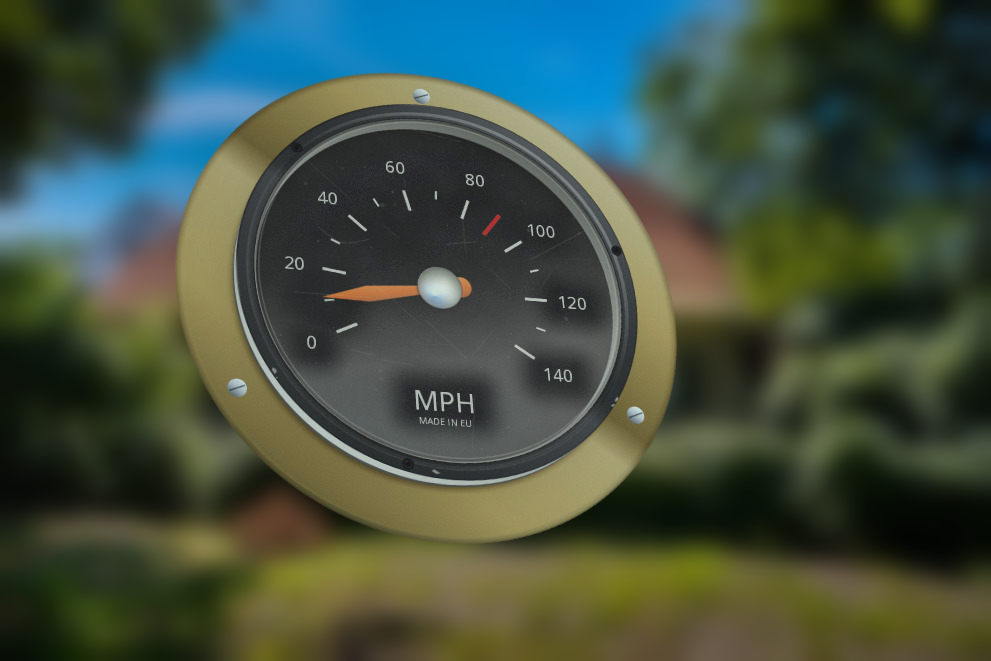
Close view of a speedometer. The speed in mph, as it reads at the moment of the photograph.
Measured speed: 10 mph
